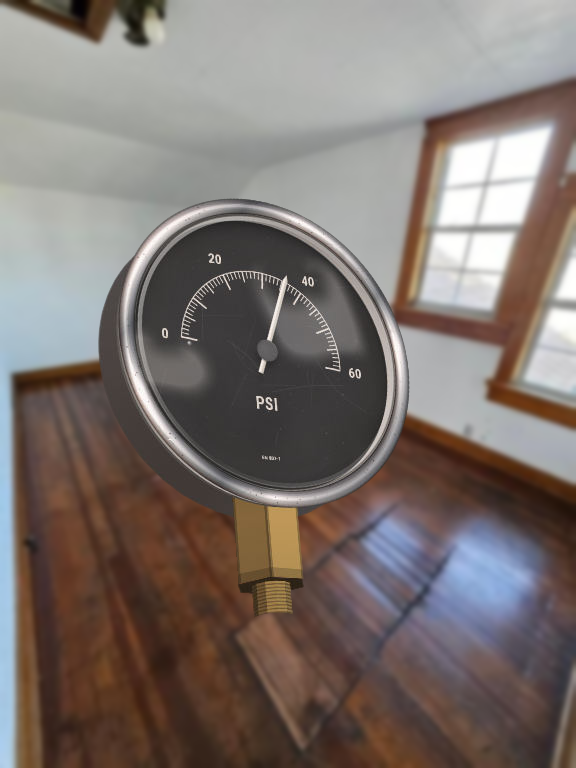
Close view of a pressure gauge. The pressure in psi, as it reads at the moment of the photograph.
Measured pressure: 35 psi
